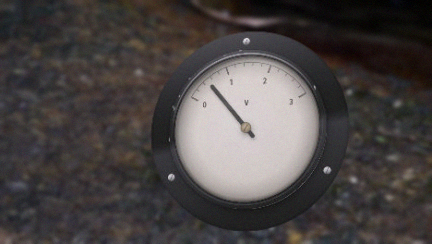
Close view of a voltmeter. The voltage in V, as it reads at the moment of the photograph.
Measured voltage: 0.5 V
